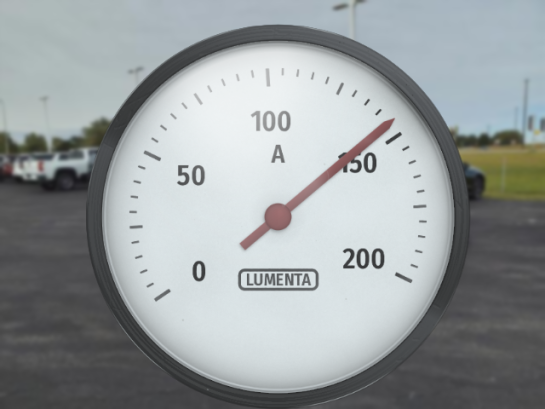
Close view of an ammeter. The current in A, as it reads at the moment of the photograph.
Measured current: 145 A
